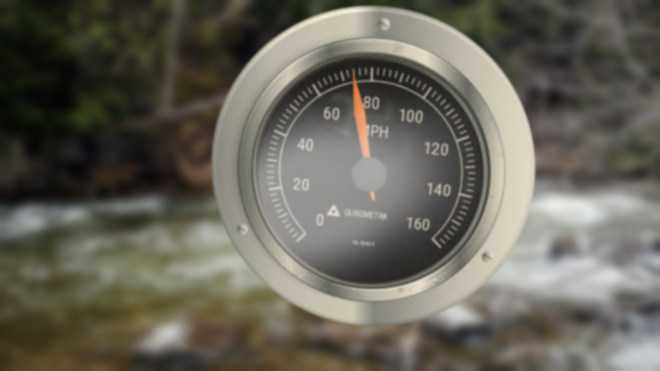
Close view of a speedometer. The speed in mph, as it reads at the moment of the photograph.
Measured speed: 74 mph
